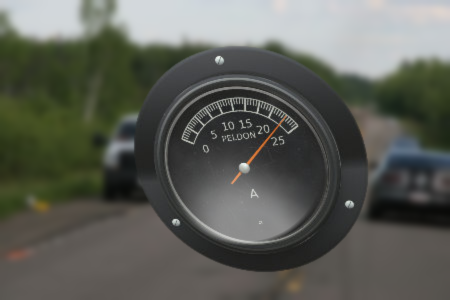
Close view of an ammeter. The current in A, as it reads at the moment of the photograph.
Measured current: 22.5 A
